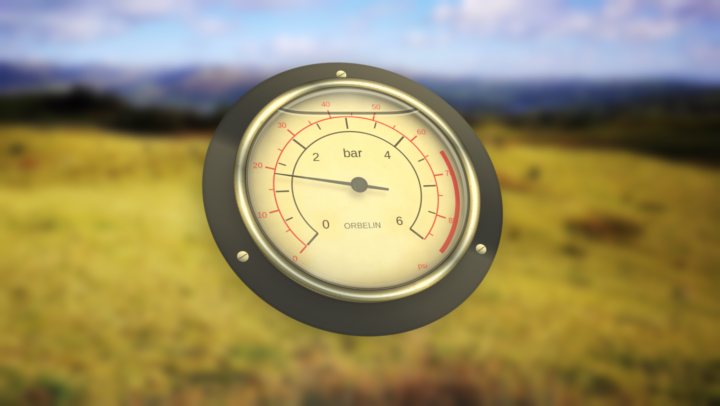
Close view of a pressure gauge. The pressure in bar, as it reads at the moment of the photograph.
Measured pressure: 1.25 bar
